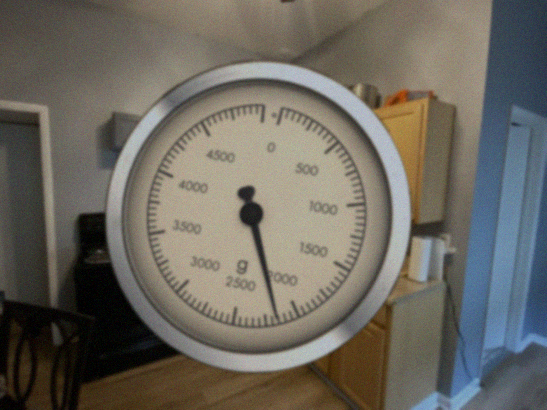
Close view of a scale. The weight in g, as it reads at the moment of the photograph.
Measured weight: 2150 g
